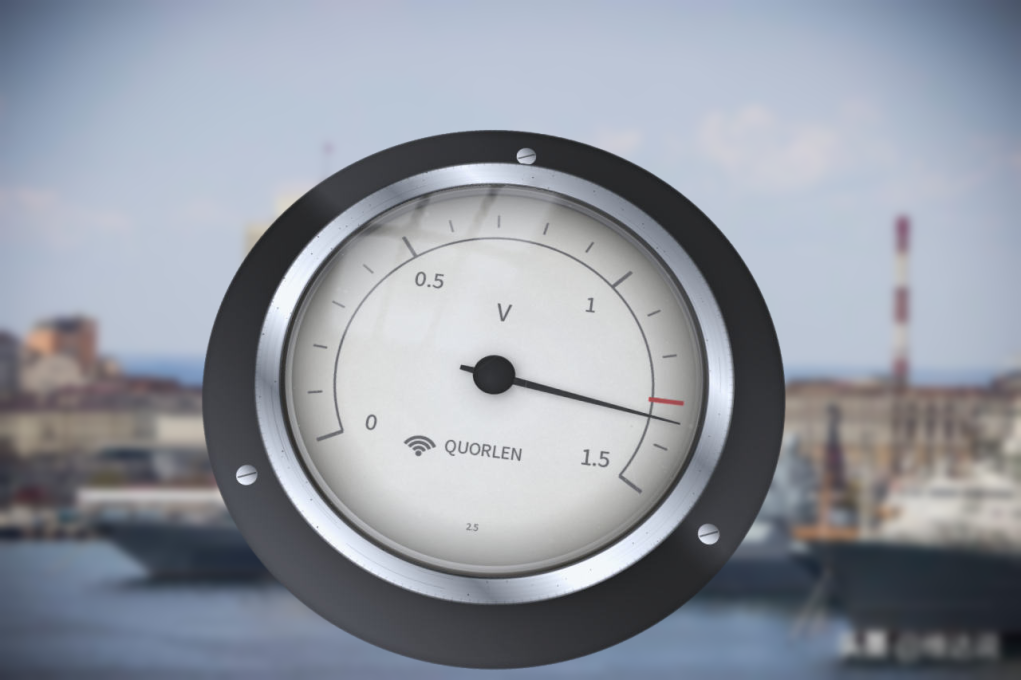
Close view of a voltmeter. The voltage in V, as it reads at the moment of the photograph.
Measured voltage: 1.35 V
